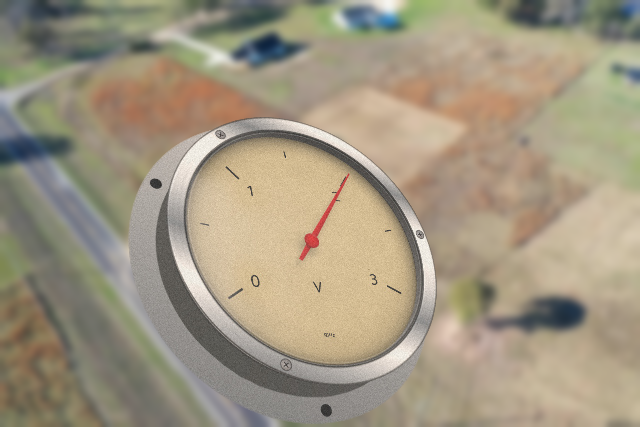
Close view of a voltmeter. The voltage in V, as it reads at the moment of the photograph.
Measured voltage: 2 V
